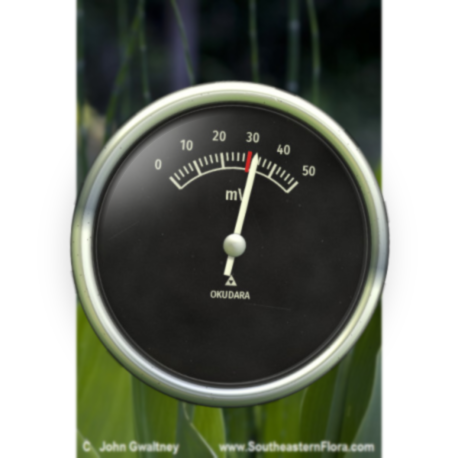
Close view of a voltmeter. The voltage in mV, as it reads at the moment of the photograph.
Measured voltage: 32 mV
